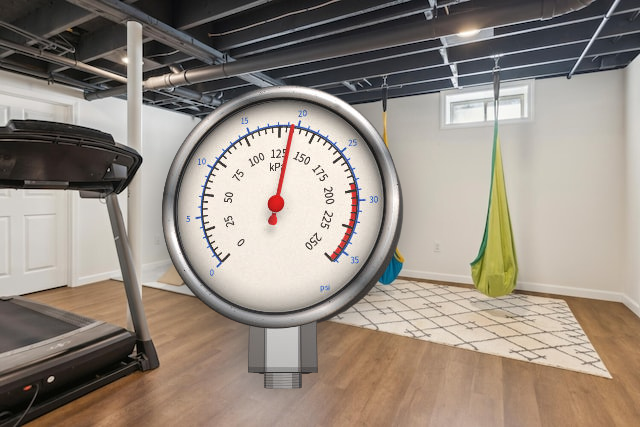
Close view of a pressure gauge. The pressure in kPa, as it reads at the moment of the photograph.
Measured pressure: 135 kPa
